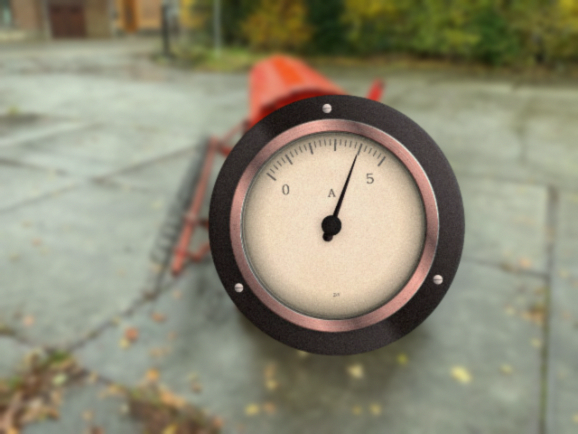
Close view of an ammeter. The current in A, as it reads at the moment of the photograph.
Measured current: 4 A
